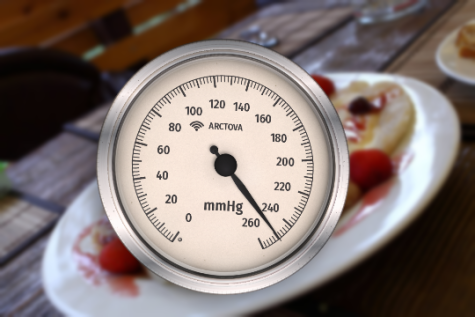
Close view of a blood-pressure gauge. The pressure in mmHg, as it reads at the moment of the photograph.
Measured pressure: 250 mmHg
